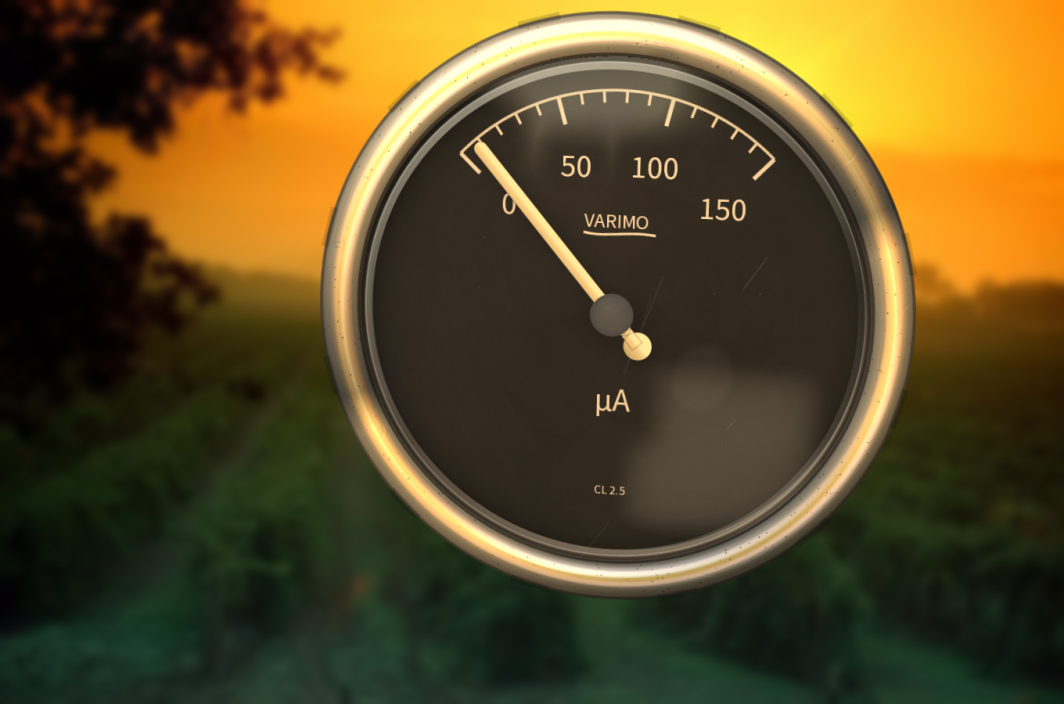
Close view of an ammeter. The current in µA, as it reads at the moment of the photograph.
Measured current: 10 µA
